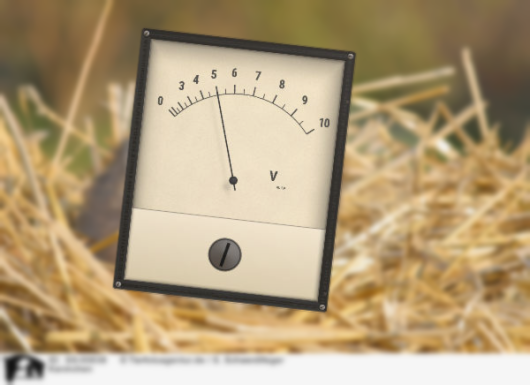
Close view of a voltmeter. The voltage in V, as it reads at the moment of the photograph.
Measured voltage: 5 V
